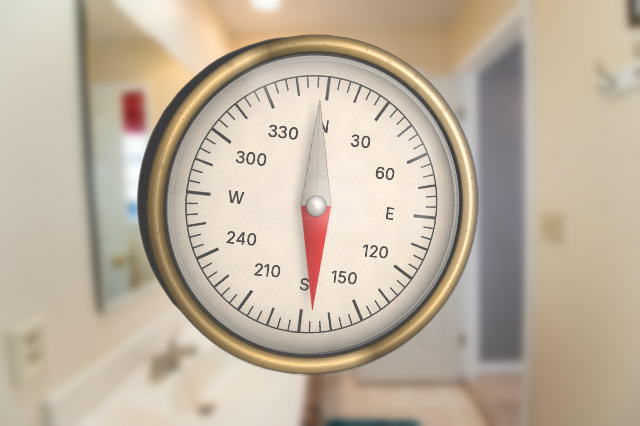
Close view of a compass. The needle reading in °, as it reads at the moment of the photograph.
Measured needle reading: 175 °
